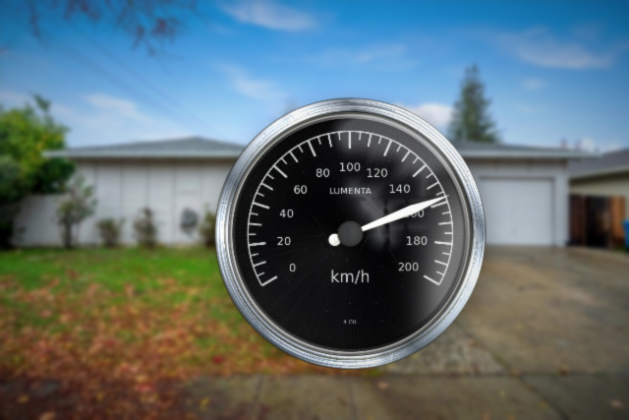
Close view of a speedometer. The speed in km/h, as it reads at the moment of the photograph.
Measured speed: 157.5 km/h
